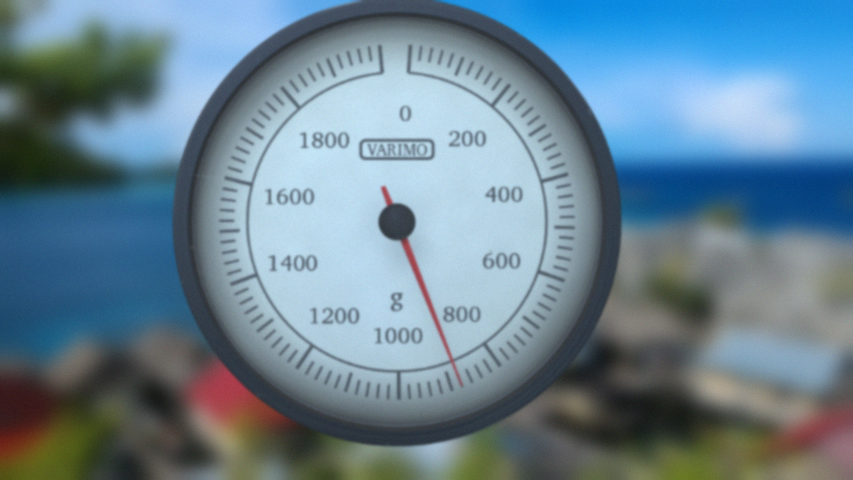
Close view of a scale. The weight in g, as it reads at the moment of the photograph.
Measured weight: 880 g
